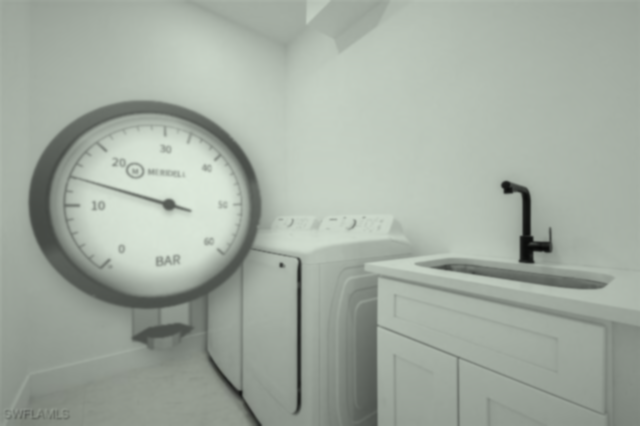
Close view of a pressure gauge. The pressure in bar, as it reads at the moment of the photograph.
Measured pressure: 14 bar
